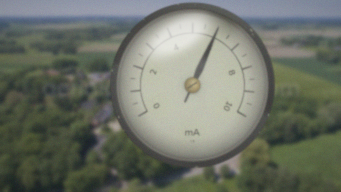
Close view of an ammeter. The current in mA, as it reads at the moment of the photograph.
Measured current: 6 mA
